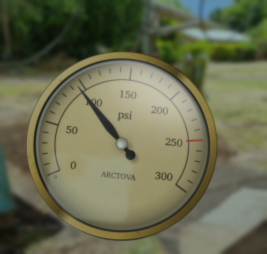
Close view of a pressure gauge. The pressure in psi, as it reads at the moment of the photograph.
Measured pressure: 95 psi
